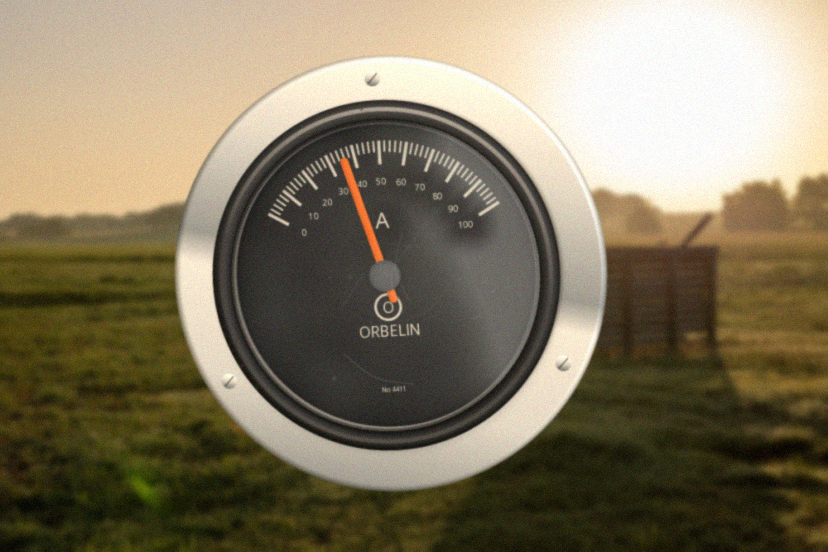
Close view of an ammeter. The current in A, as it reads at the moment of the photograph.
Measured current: 36 A
